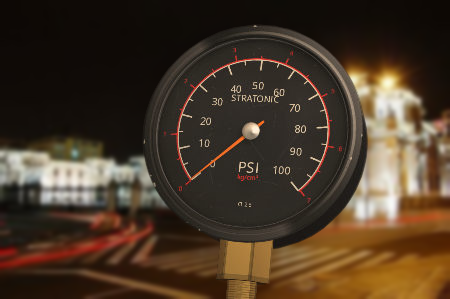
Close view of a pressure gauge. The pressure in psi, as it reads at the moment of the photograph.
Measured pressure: 0 psi
